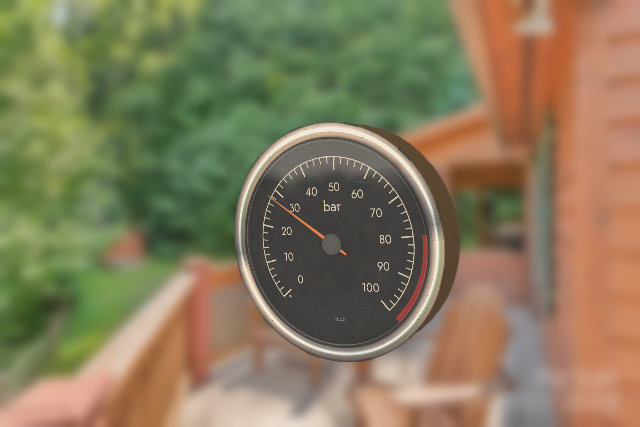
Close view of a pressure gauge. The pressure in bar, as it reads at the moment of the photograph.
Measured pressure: 28 bar
